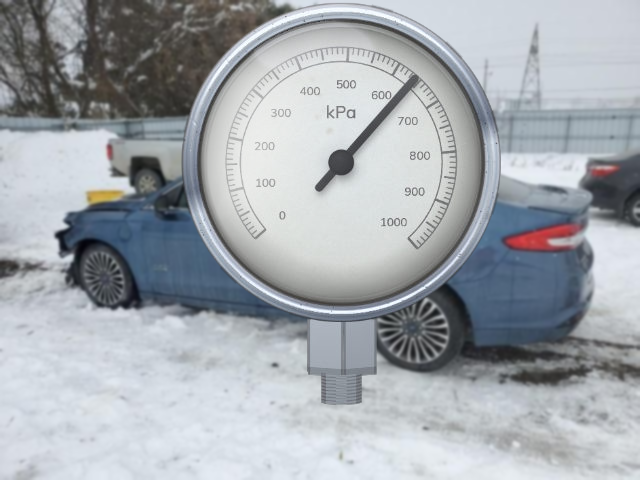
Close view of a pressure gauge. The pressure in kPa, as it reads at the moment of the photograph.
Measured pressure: 640 kPa
